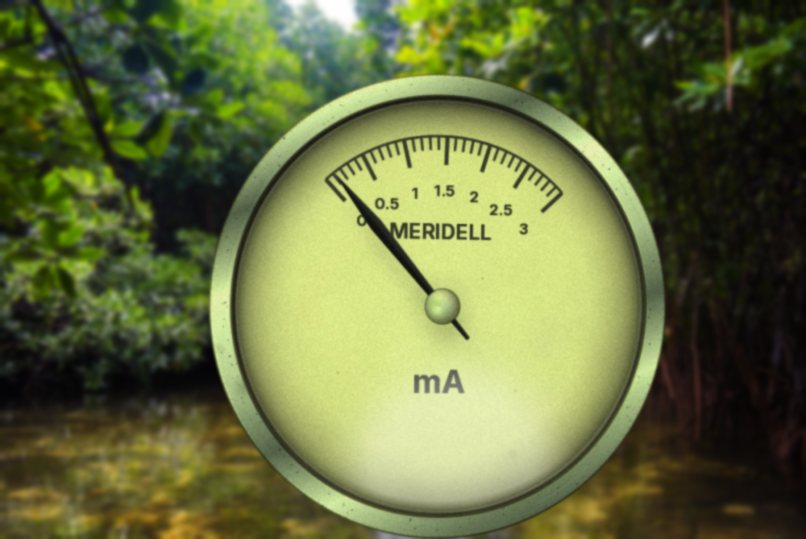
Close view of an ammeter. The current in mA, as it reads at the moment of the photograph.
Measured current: 0.1 mA
